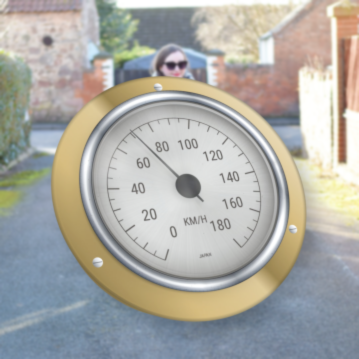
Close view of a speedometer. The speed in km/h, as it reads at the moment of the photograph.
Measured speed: 70 km/h
